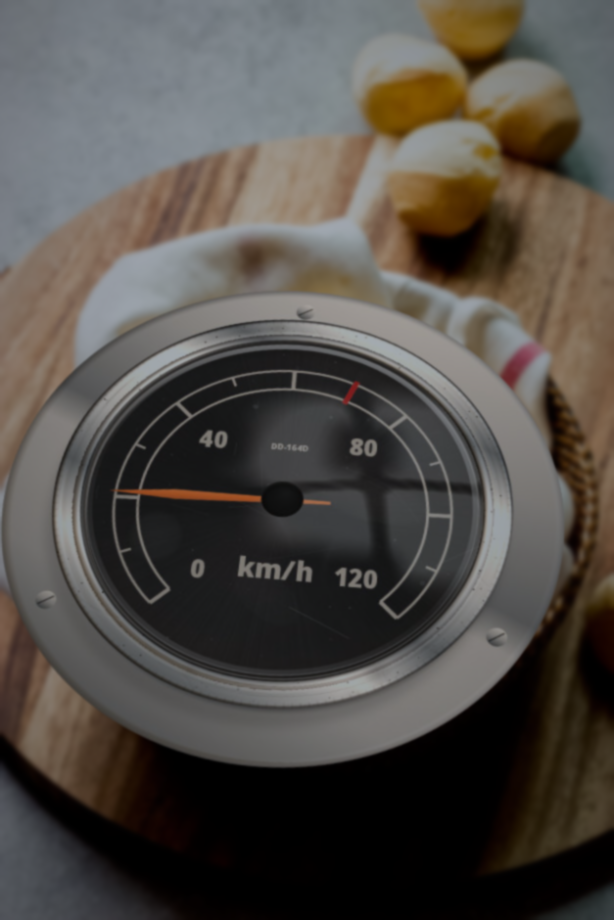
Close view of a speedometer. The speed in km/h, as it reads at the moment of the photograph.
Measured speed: 20 km/h
